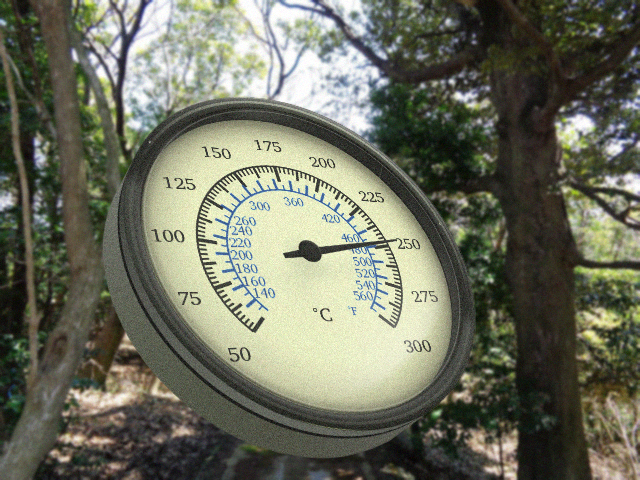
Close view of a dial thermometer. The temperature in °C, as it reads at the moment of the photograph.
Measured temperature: 250 °C
